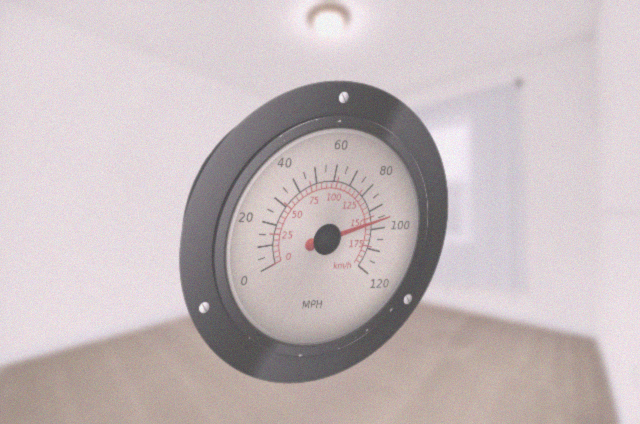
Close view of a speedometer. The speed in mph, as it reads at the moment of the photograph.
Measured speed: 95 mph
